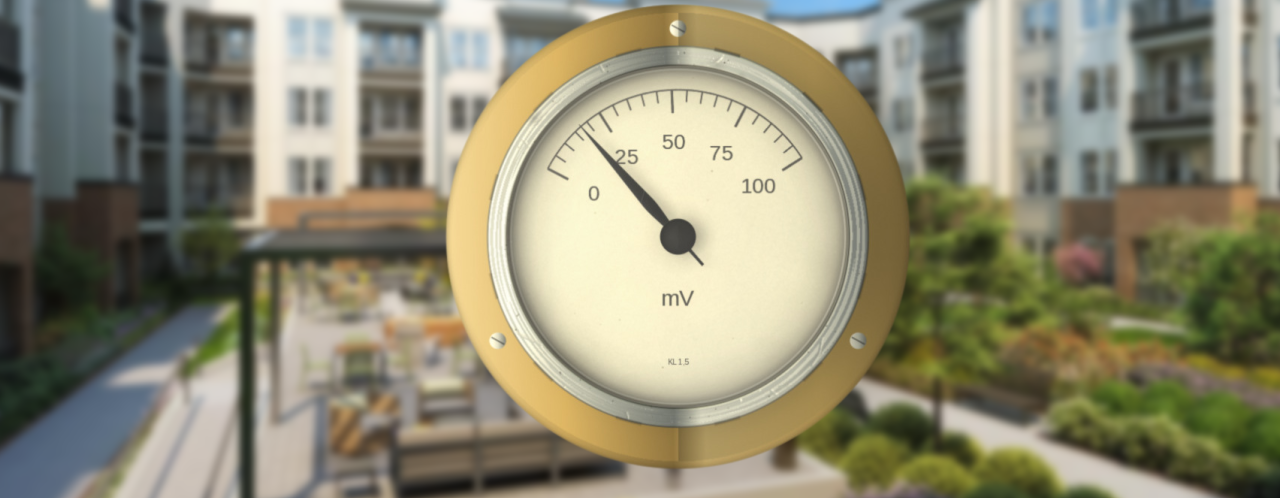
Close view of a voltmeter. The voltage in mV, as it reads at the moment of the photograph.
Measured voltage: 17.5 mV
